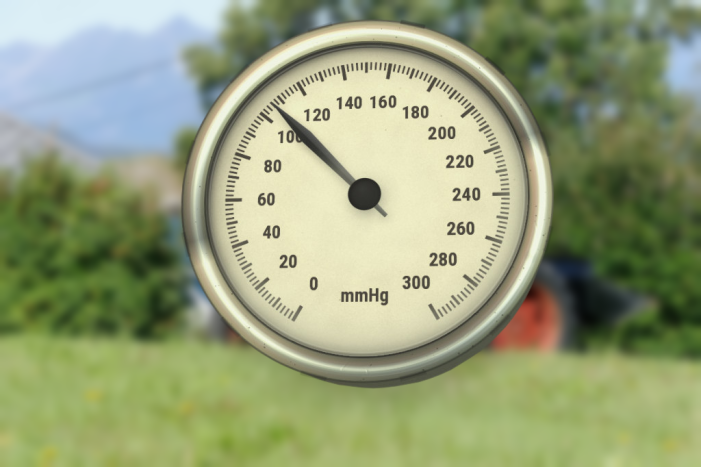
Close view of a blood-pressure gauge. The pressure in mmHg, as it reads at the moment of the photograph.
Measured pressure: 106 mmHg
